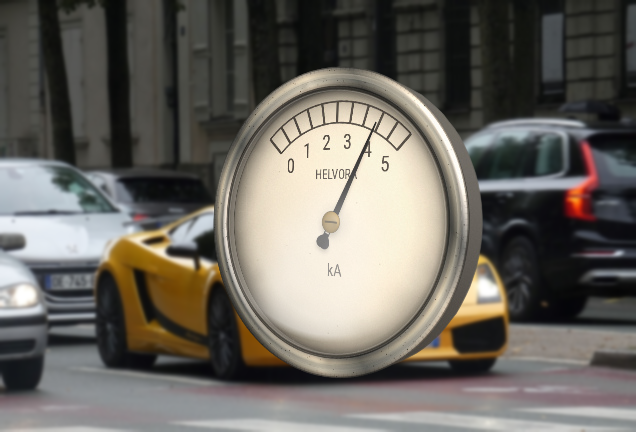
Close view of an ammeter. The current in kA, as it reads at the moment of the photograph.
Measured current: 4 kA
